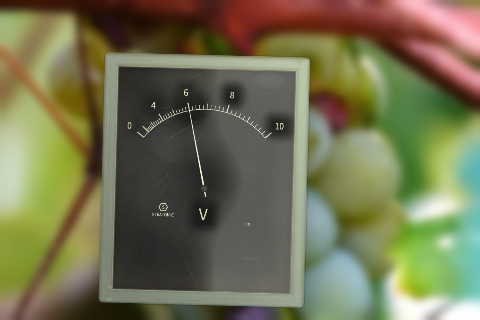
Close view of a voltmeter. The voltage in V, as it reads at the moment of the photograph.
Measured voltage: 6 V
